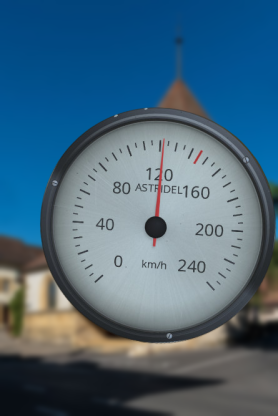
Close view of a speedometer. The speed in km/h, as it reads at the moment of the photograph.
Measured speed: 122.5 km/h
